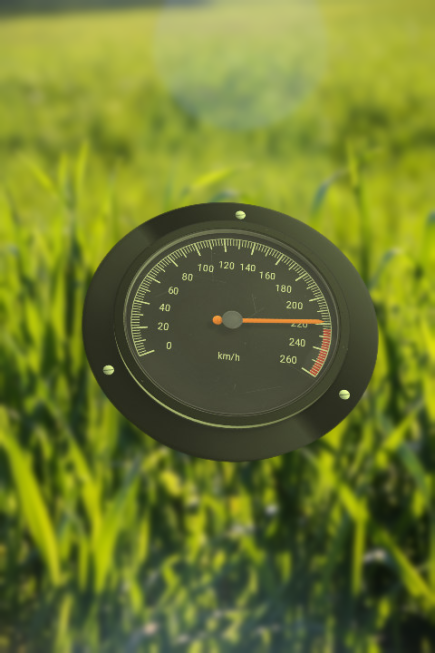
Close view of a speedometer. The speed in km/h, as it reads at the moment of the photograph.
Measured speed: 220 km/h
